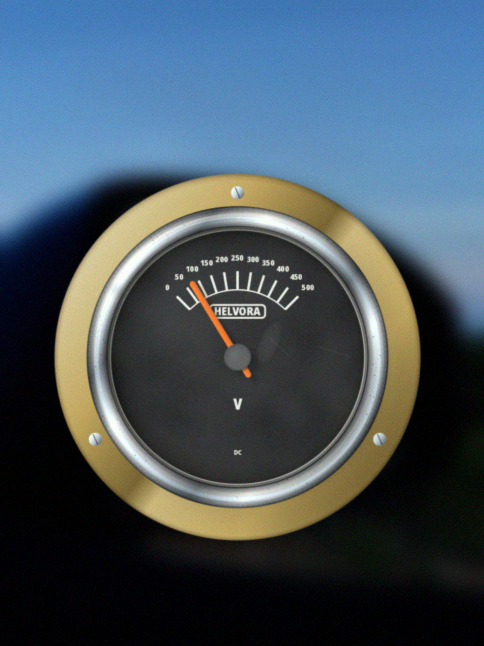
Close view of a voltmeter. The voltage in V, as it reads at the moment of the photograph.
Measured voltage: 75 V
